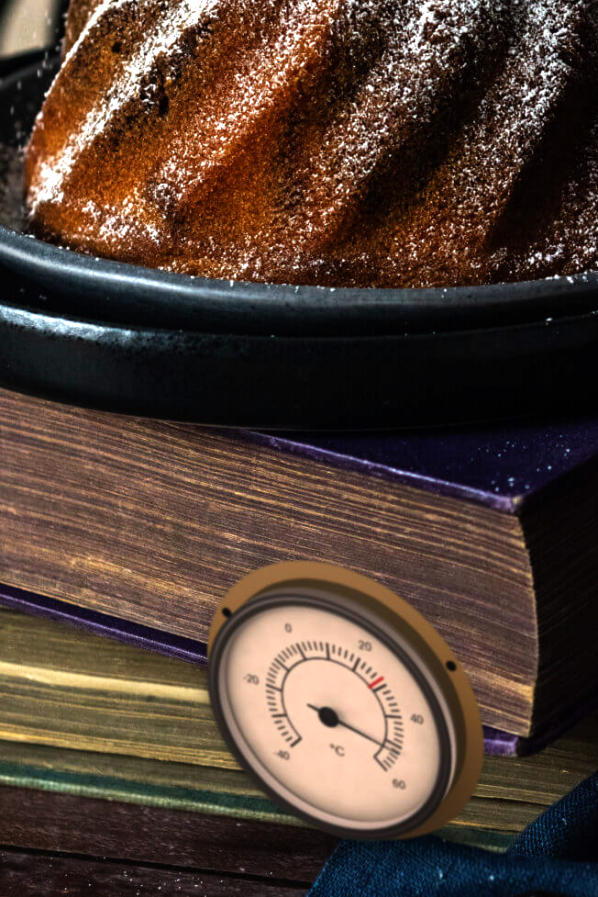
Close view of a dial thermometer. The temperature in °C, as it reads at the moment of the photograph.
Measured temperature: 50 °C
